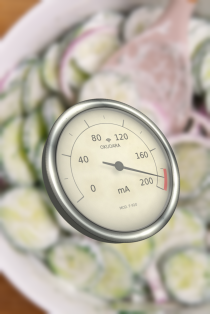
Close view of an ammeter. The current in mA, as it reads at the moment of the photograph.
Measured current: 190 mA
